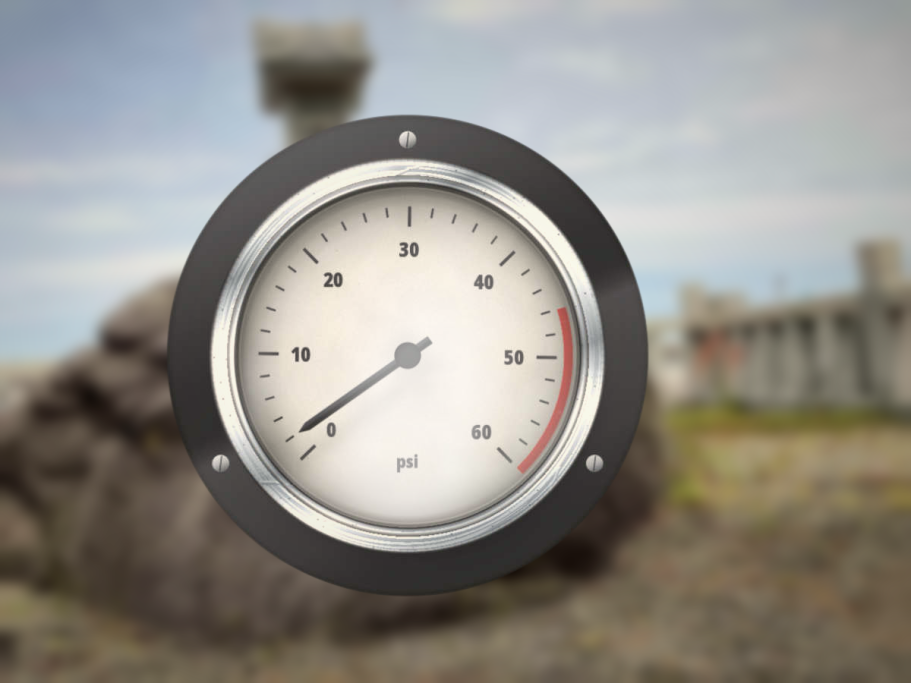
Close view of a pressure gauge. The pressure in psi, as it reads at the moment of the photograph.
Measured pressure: 2 psi
